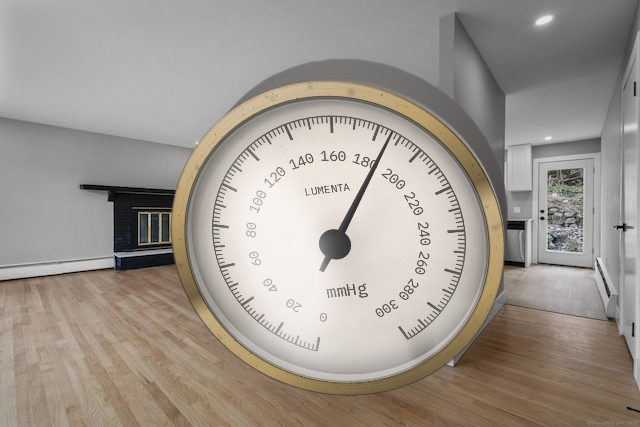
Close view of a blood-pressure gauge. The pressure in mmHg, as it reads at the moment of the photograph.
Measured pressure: 186 mmHg
